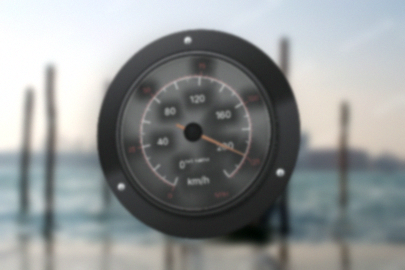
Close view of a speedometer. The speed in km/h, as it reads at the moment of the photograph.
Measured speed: 200 km/h
